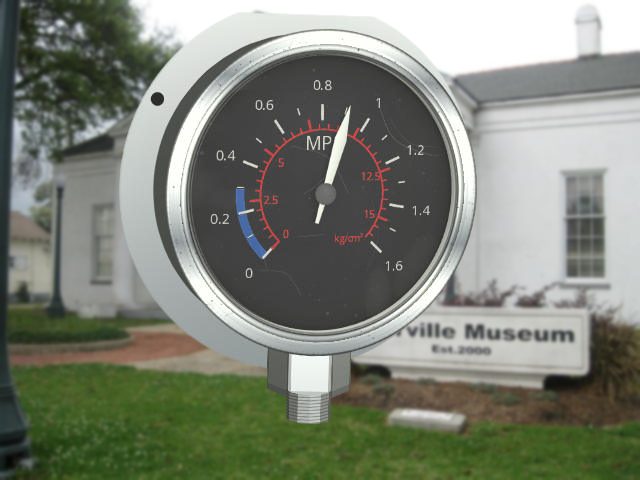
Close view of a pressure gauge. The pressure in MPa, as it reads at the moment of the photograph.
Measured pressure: 0.9 MPa
